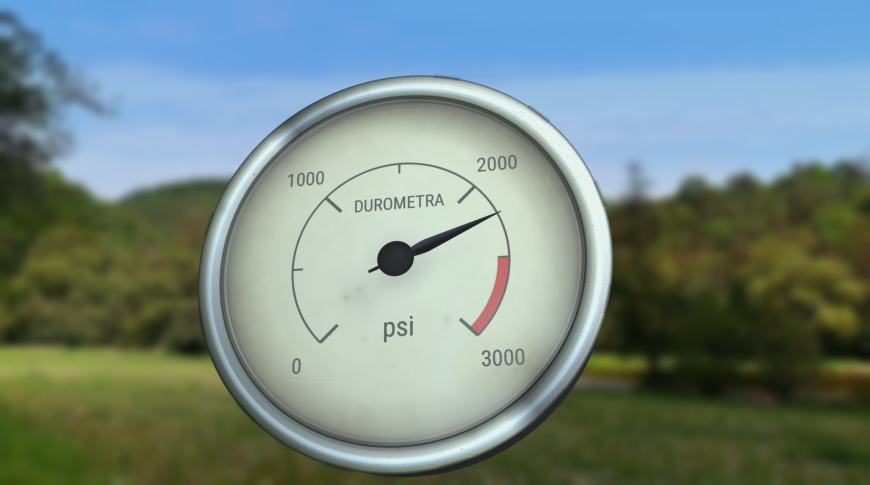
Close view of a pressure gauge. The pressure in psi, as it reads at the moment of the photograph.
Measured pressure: 2250 psi
